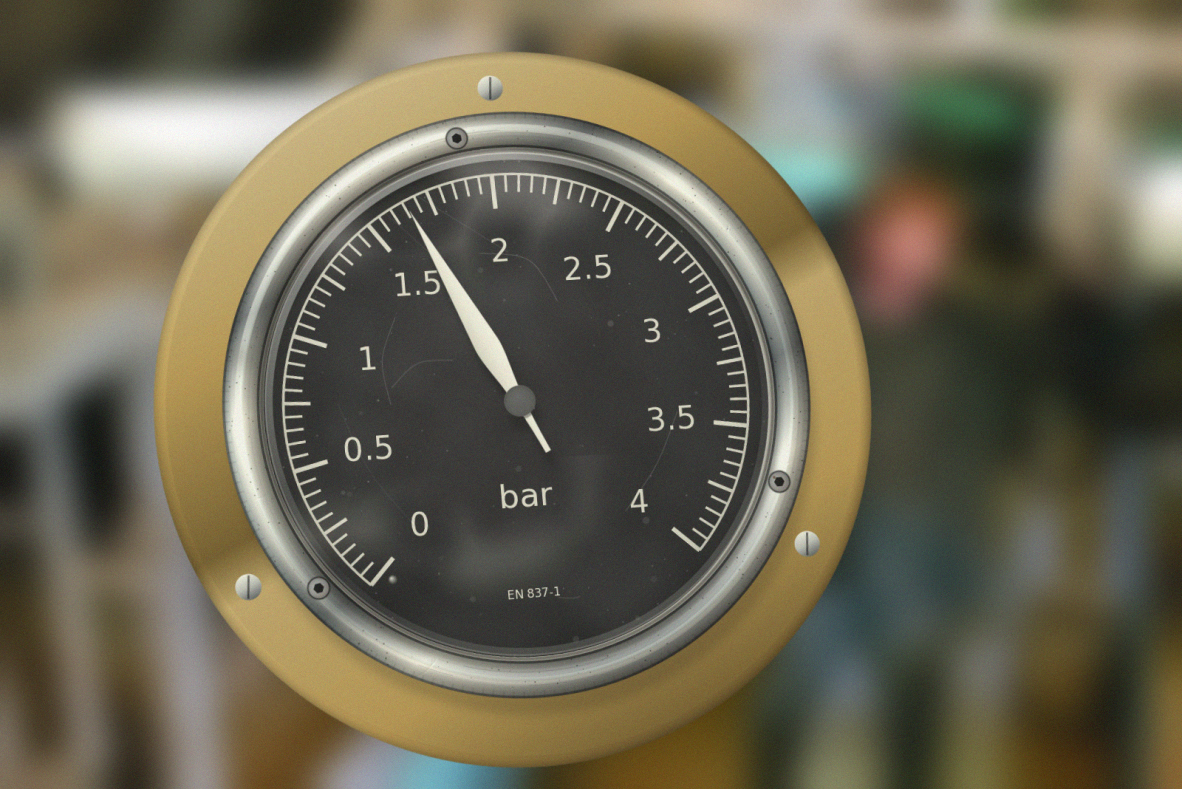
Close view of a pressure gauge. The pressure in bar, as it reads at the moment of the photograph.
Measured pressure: 1.65 bar
